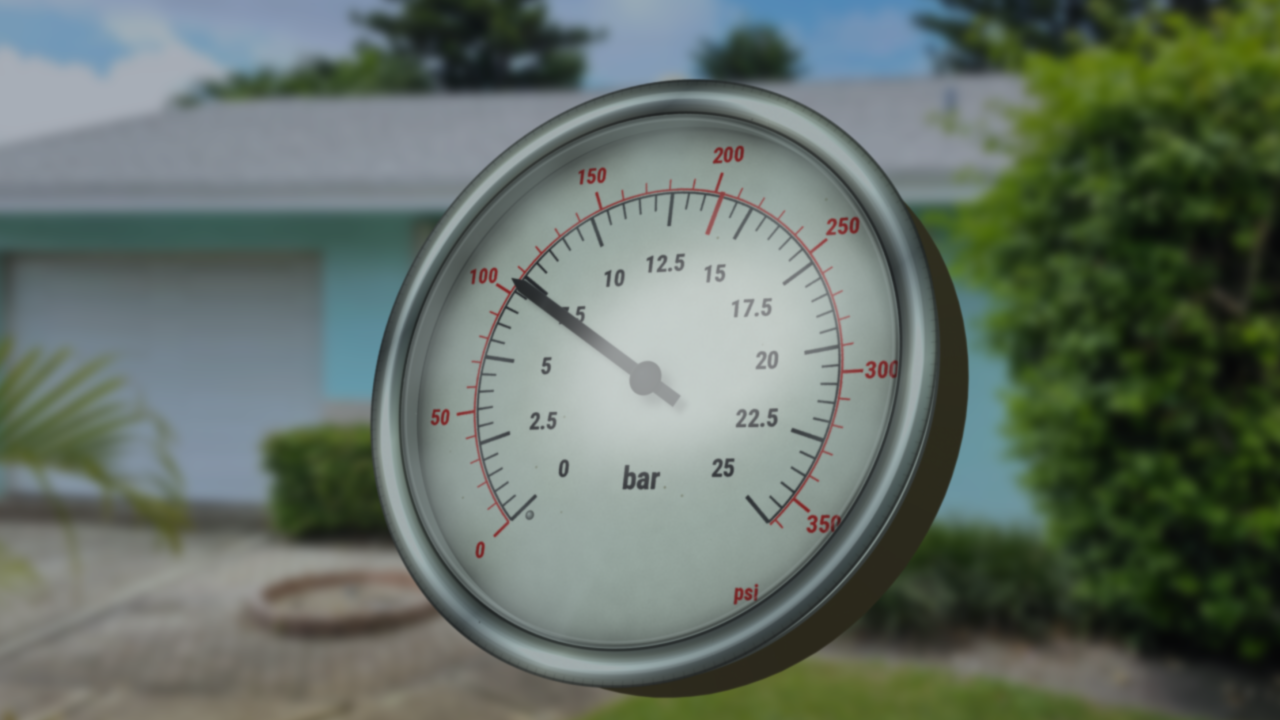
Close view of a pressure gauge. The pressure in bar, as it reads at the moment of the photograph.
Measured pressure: 7.25 bar
